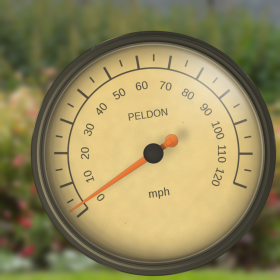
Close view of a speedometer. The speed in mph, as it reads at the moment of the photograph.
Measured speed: 2.5 mph
